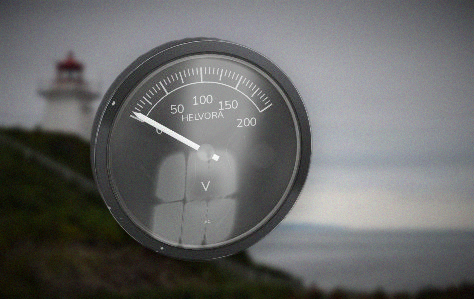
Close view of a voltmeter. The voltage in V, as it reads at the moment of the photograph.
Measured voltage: 5 V
